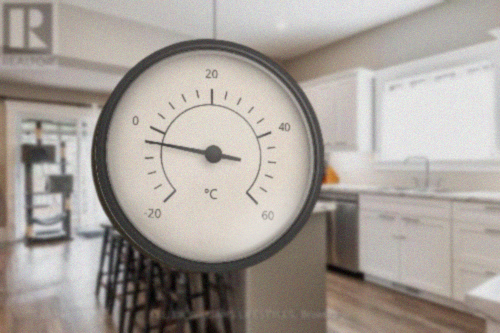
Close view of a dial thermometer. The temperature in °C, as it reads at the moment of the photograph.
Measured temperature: -4 °C
